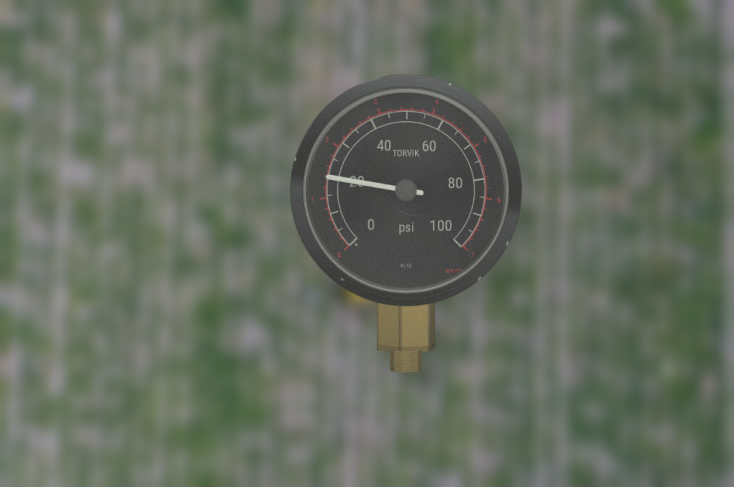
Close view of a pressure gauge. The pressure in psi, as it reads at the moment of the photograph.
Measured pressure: 20 psi
